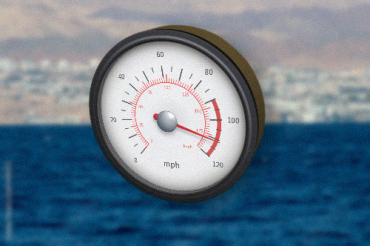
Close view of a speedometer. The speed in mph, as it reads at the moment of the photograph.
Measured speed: 110 mph
